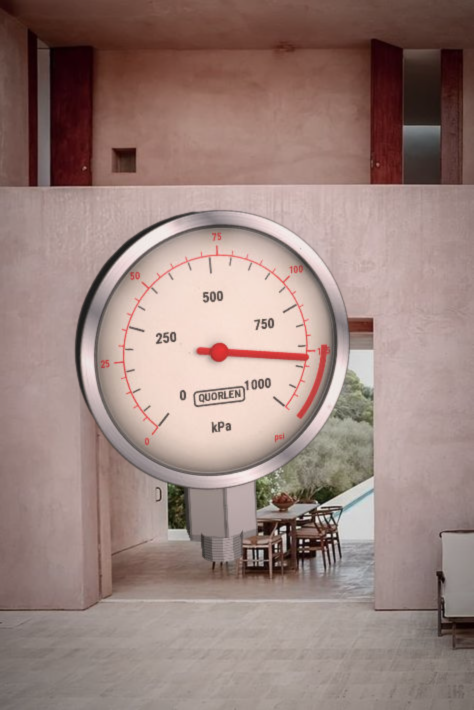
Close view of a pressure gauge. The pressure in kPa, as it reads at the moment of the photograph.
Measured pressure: 875 kPa
